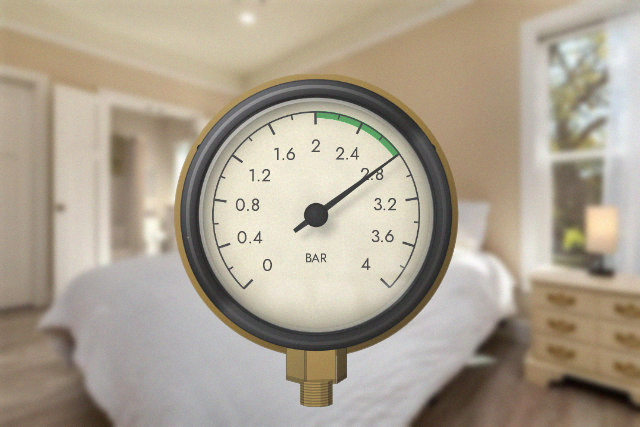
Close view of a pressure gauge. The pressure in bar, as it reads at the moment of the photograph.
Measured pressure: 2.8 bar
